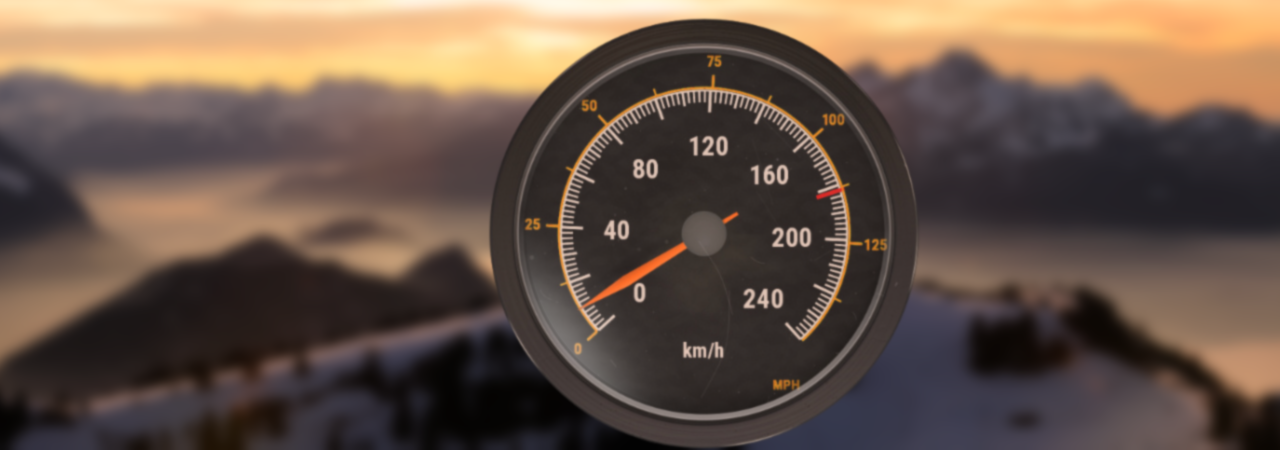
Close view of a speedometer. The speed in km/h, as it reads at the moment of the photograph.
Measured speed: 10 km/h
